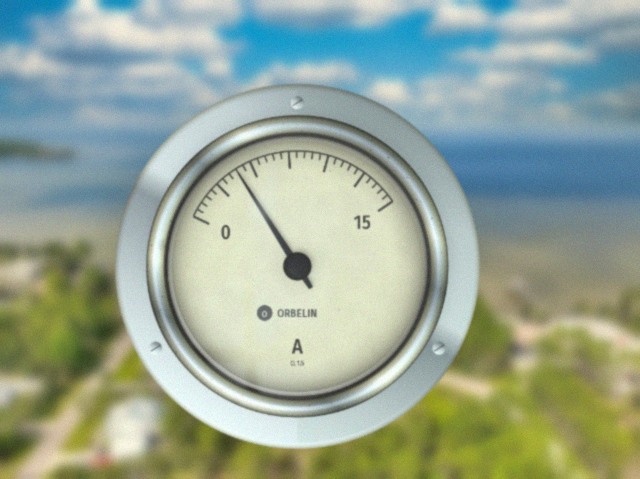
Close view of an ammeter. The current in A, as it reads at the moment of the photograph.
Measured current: 4 A
